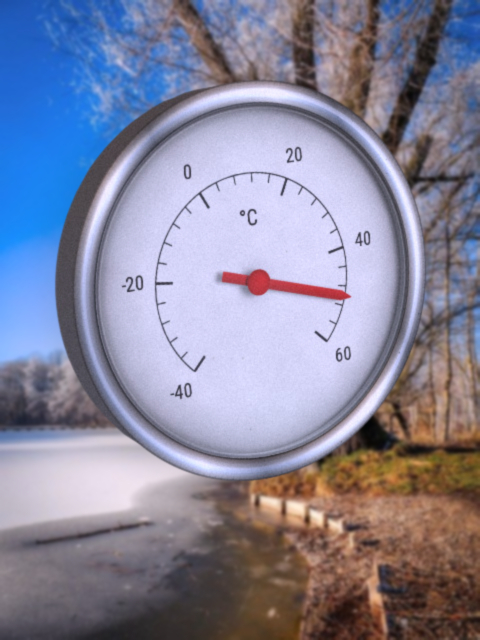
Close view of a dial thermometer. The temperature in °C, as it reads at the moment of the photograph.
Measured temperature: 50 °C
